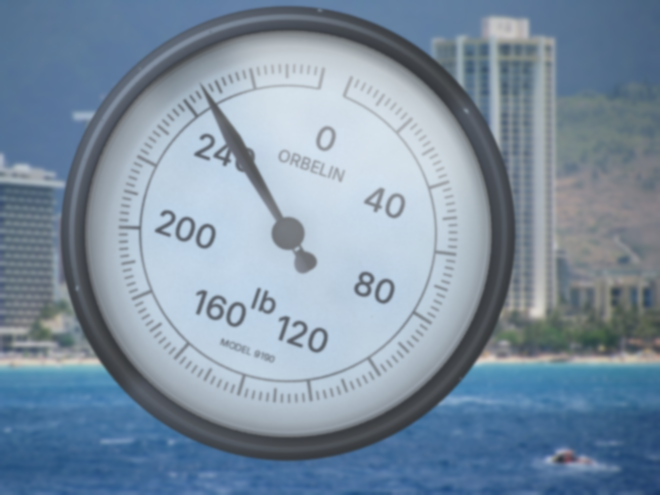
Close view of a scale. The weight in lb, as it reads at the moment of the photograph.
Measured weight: 246 lb
